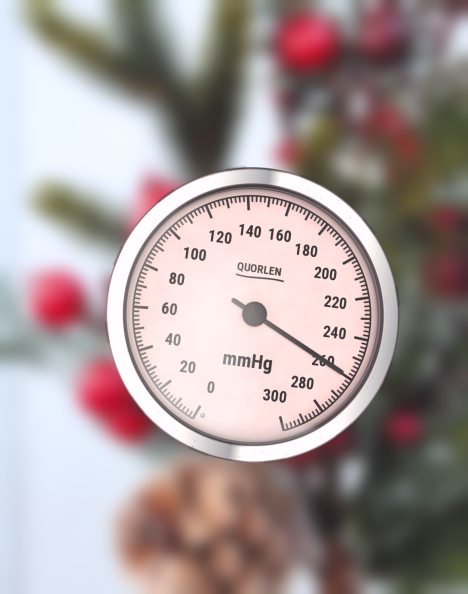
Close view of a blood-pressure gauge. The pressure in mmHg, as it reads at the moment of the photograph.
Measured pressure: 260 mmHg
